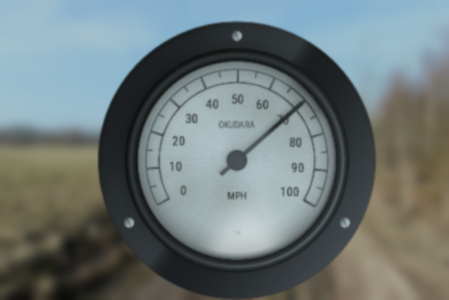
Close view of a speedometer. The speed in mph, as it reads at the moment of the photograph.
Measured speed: 70 mph
